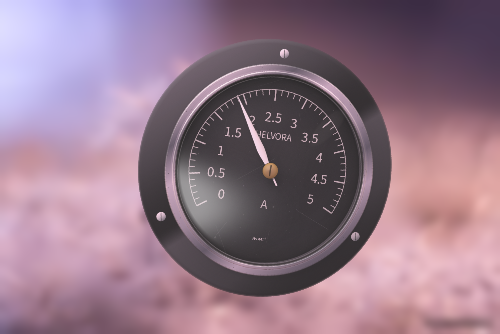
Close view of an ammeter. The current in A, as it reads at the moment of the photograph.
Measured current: 1.9 A
